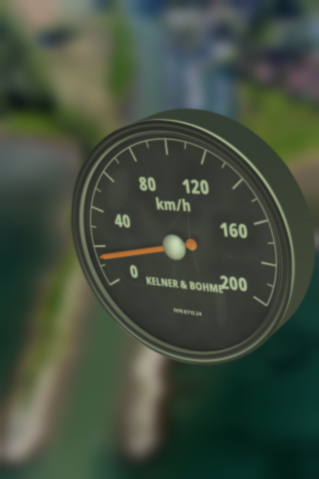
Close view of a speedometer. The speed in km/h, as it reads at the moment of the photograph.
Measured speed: 15 km/h
